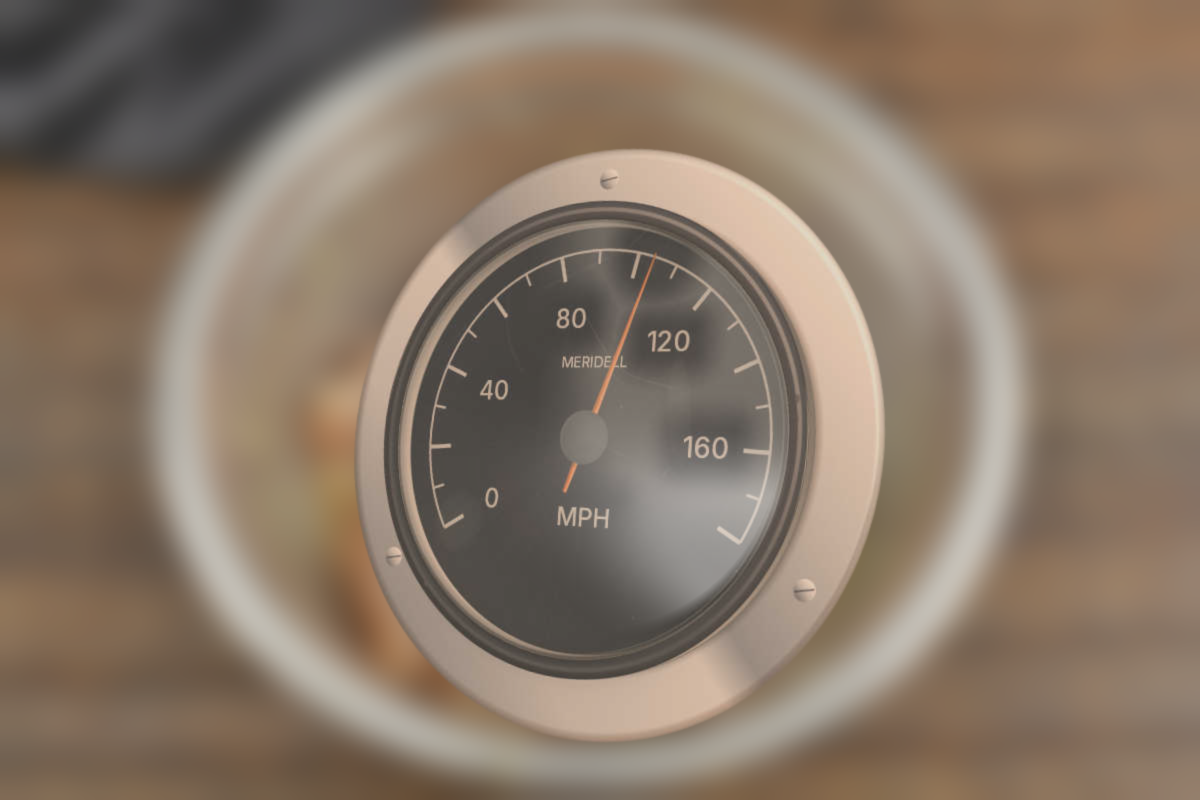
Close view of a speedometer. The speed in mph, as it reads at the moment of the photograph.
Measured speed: 105 mph
